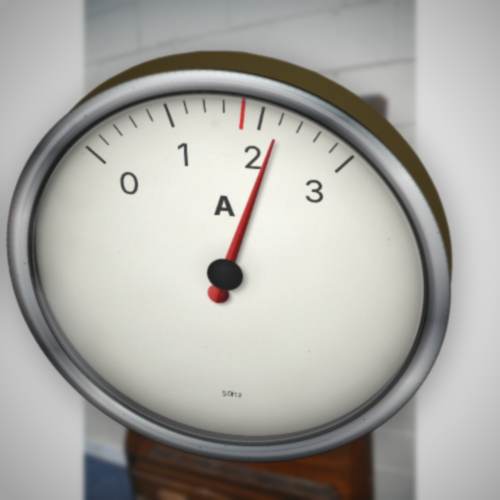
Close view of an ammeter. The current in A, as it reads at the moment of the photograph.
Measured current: 2.2 A
